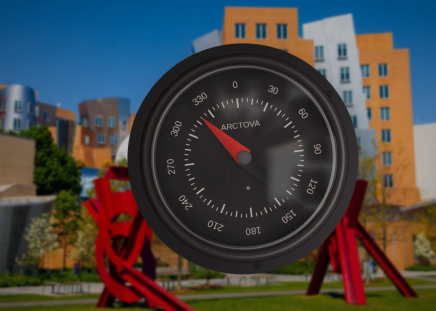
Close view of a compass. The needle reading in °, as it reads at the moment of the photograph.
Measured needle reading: 320 °
